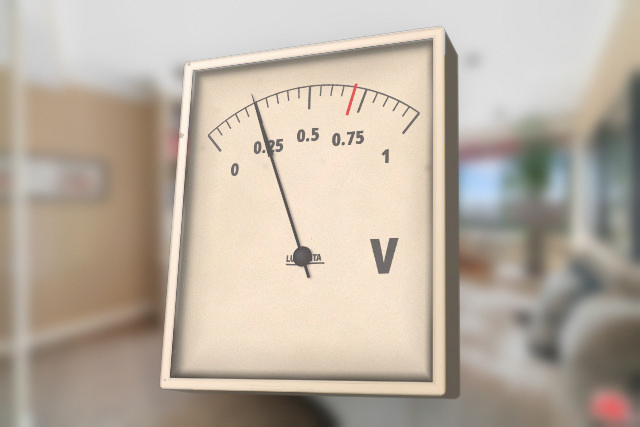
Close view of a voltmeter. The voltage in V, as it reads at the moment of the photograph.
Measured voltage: 0.25 V
